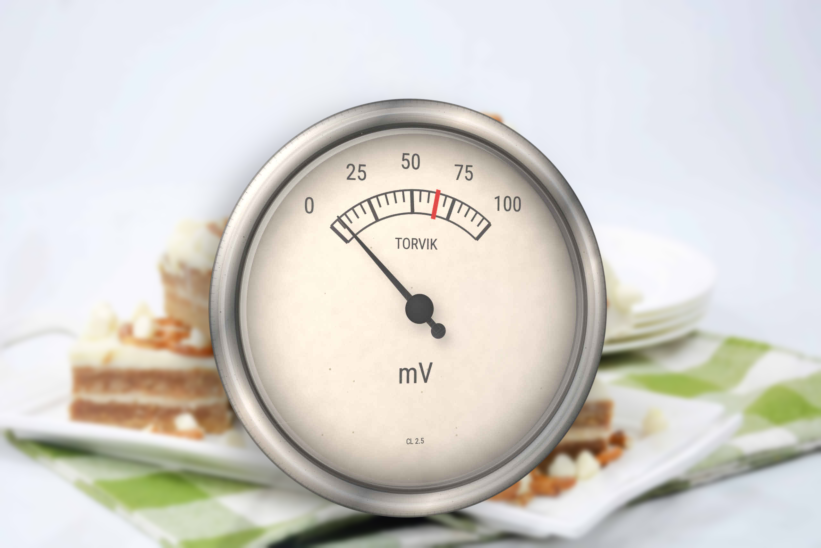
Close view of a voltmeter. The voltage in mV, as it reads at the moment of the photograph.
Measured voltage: 5 mV
